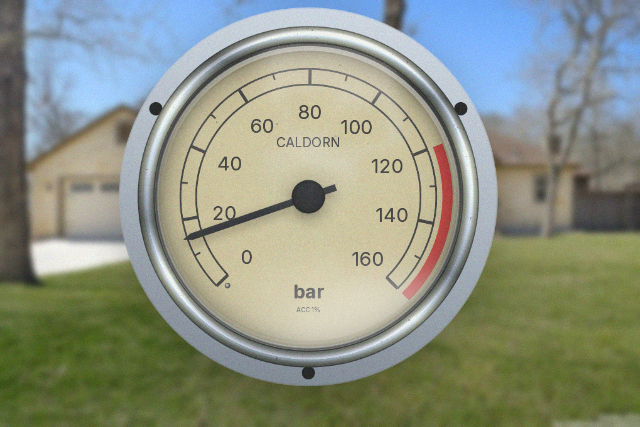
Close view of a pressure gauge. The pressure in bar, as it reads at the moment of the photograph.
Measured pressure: 15 bar
